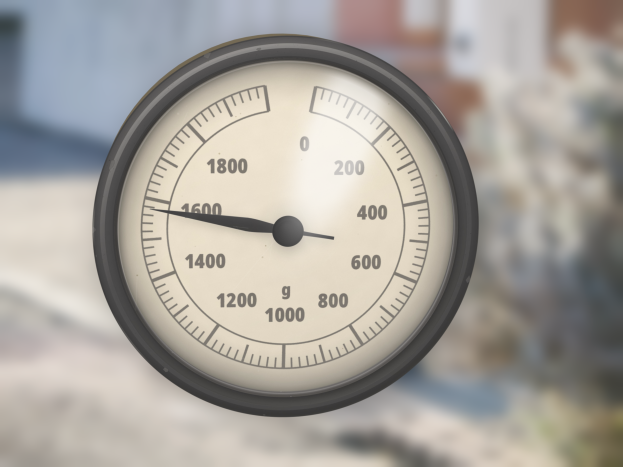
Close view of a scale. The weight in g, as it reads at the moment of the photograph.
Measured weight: 1580 g
